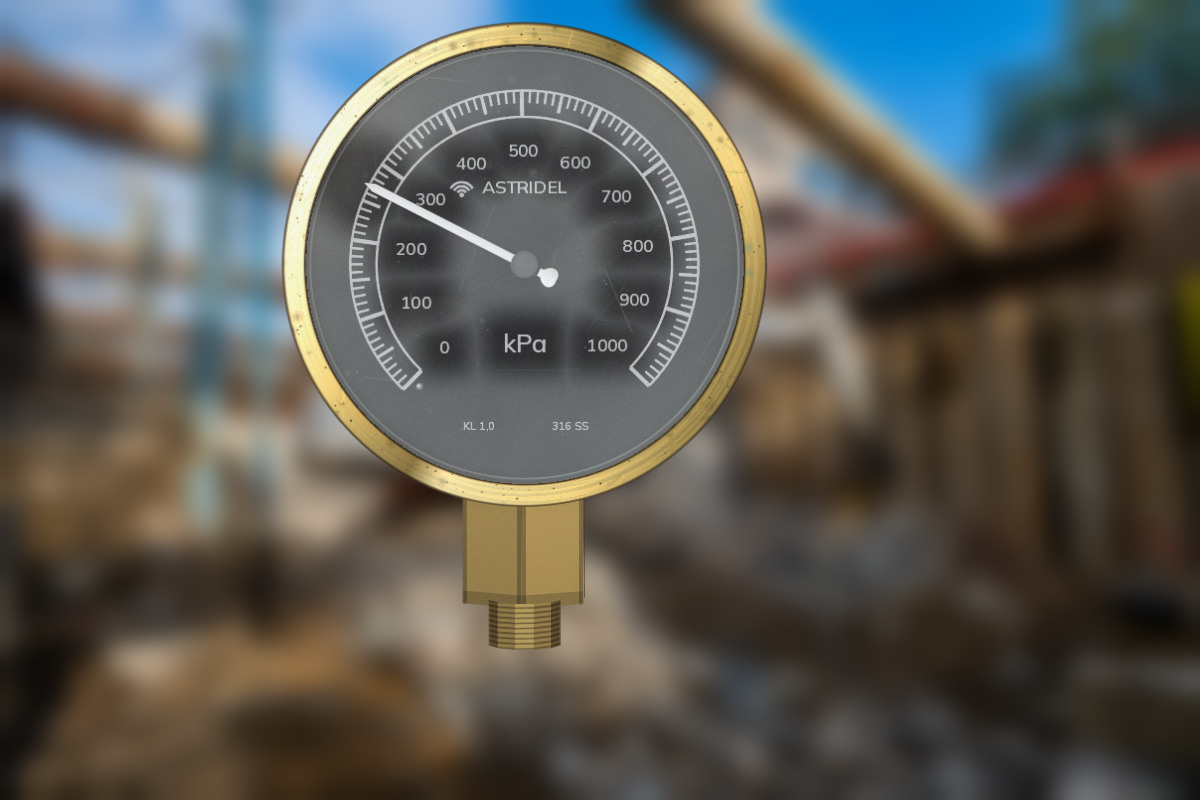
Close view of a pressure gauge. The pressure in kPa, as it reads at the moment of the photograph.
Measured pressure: 270 kPa
